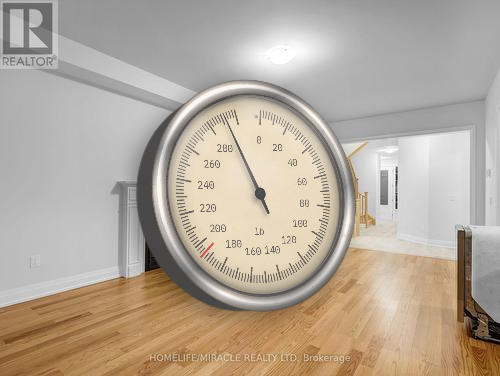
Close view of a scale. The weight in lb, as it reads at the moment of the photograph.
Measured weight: 290 lb
